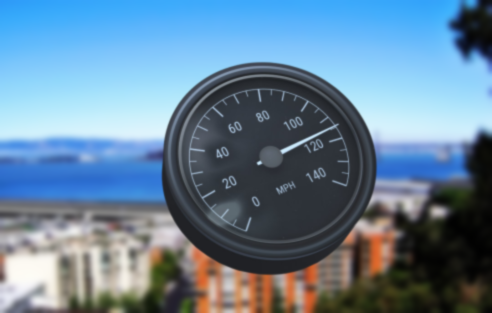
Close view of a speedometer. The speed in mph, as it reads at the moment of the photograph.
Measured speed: 115 mph
